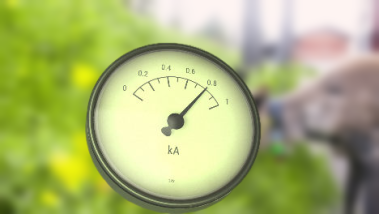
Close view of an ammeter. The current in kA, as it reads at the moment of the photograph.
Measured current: 0.8 kA
